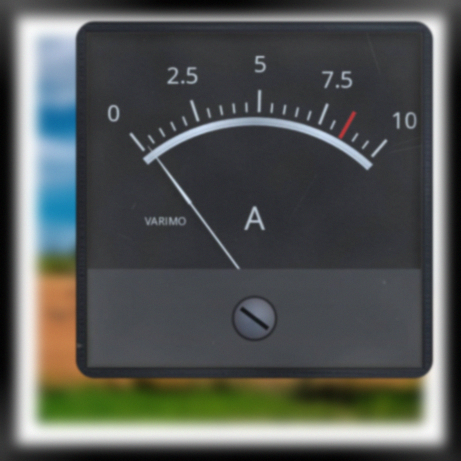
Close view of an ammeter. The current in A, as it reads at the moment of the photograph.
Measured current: 0.25 A
